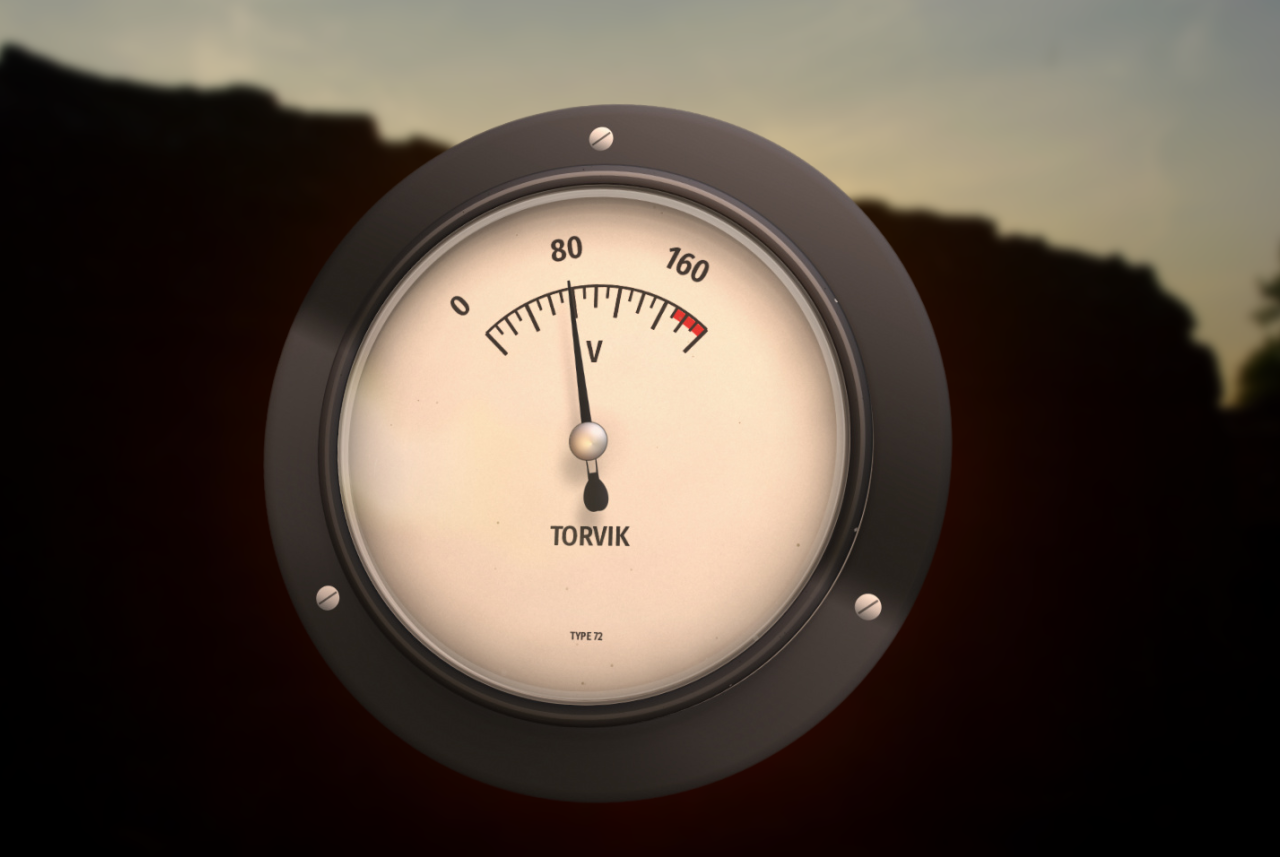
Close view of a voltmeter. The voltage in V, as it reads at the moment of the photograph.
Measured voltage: 80 V
